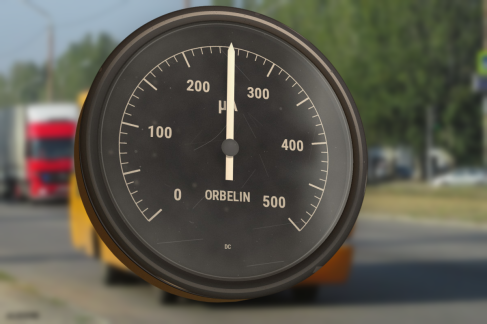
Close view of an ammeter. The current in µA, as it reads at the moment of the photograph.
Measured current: 250 µA
